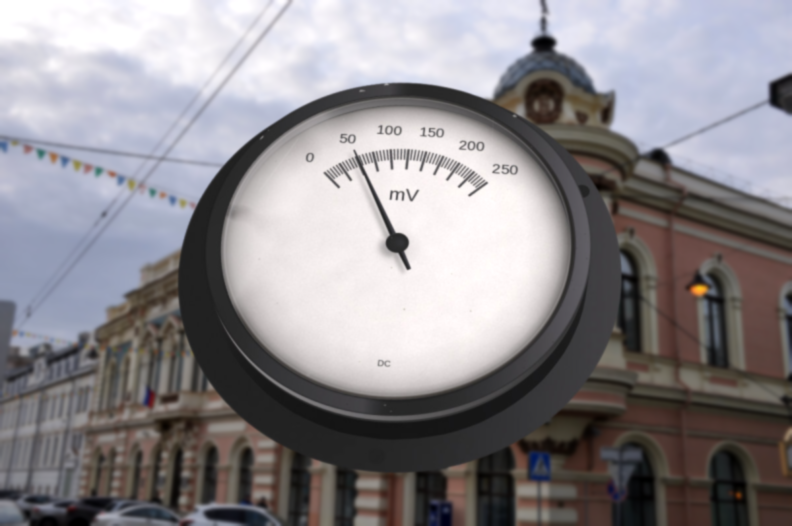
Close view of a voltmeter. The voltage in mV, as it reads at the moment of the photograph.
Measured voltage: 50 mV
